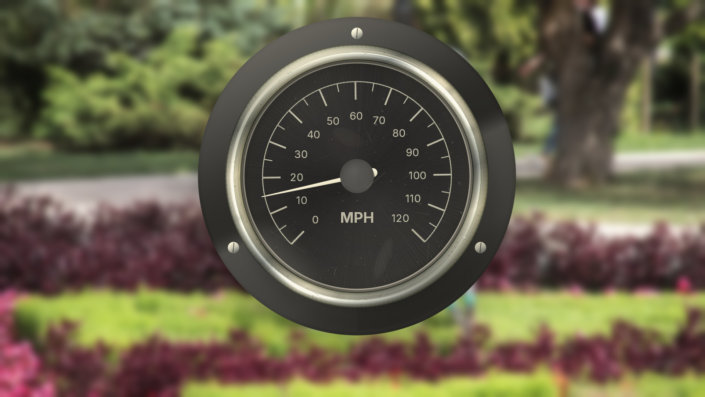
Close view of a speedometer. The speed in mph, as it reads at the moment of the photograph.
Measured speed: 15 mph
